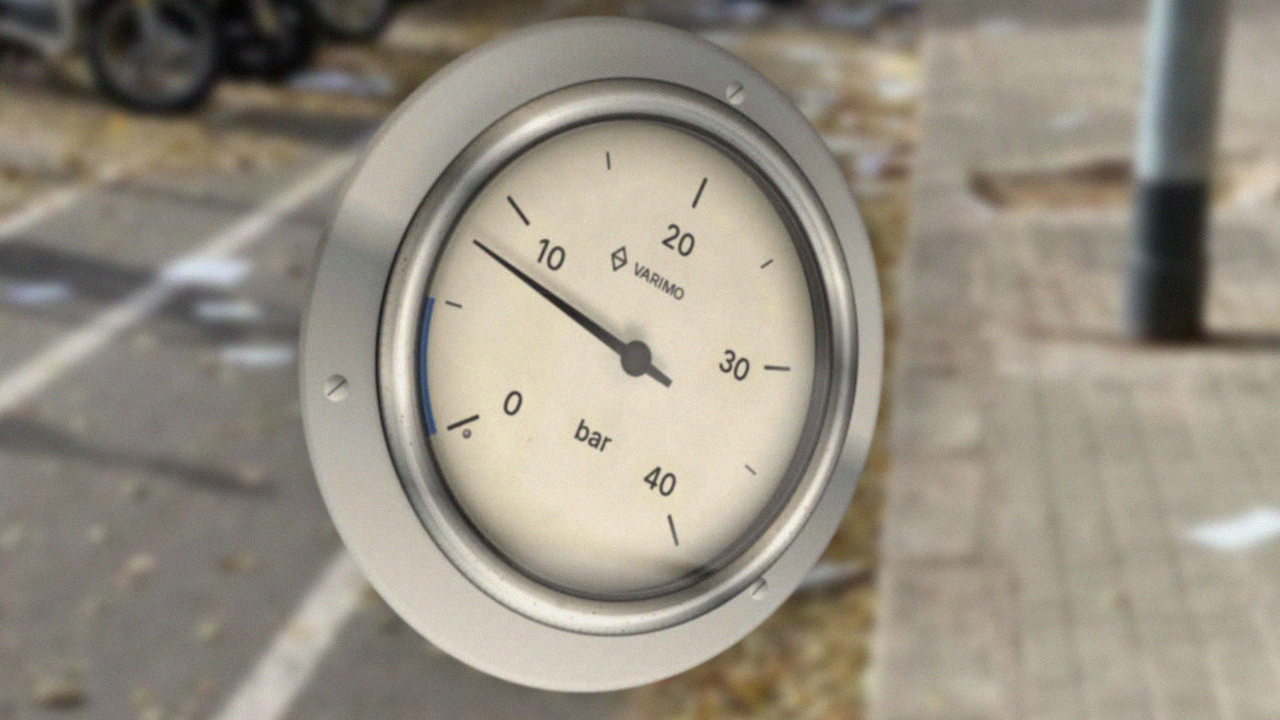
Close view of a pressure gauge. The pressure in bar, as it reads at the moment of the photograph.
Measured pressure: 7.5 bar
